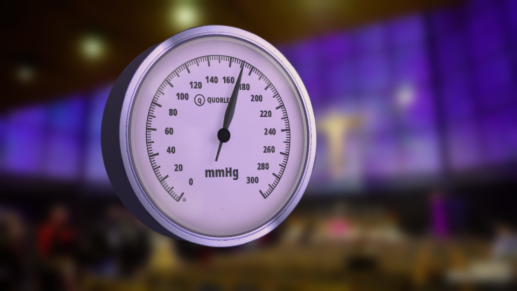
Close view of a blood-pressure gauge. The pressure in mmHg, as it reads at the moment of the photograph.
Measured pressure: 170 mmHg
